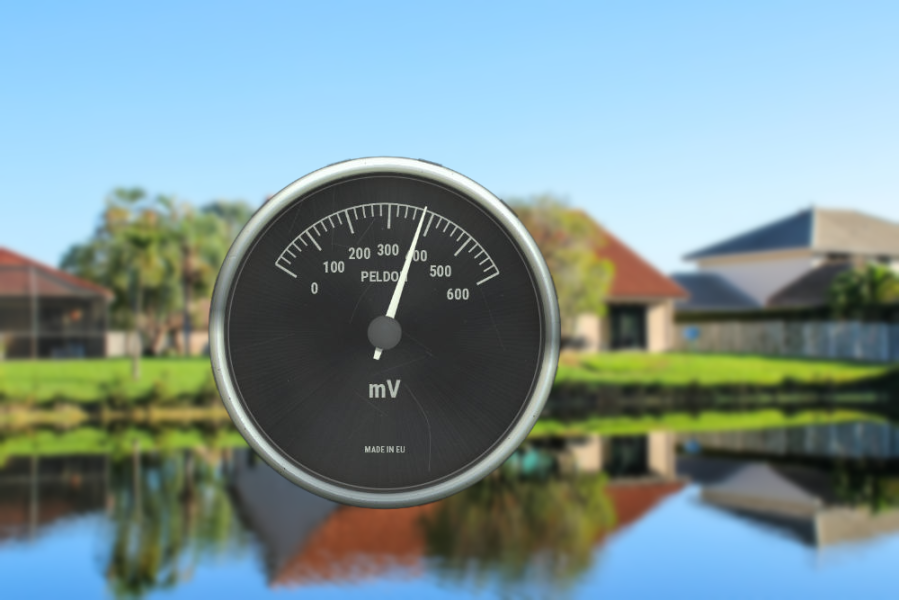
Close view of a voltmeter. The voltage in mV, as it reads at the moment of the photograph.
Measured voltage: 380 mV
